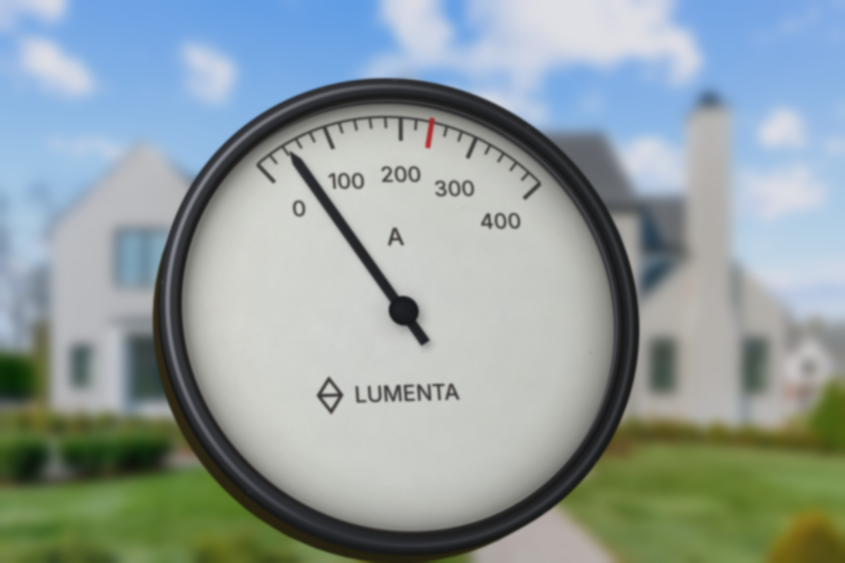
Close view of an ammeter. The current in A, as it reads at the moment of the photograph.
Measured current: 40 A
